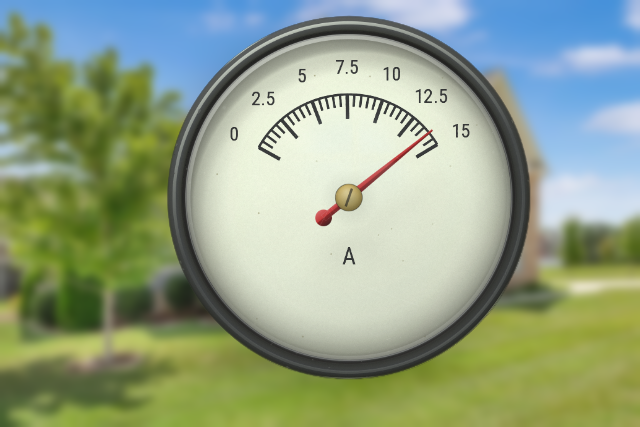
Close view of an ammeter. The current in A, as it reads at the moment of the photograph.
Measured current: 14 A
